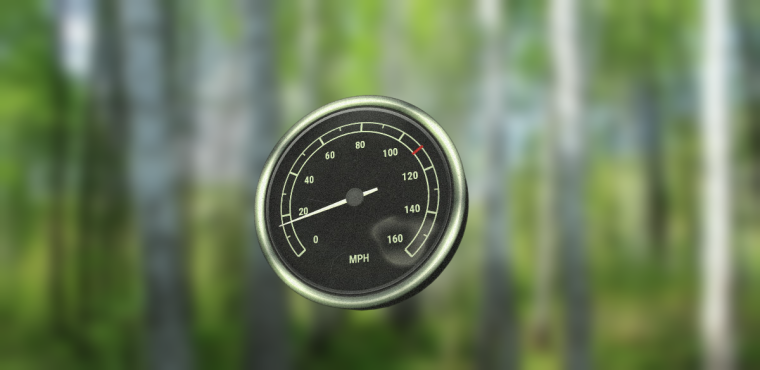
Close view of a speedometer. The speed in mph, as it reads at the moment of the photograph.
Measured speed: 15 mph
